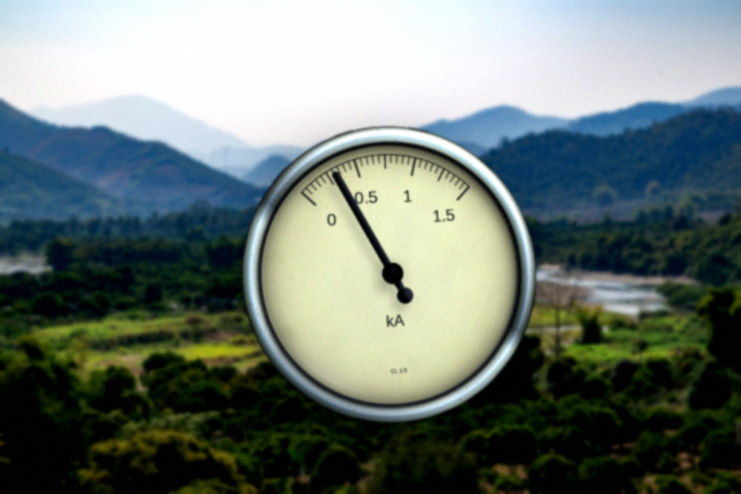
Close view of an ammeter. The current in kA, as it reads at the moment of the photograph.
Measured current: 0.3 kA
